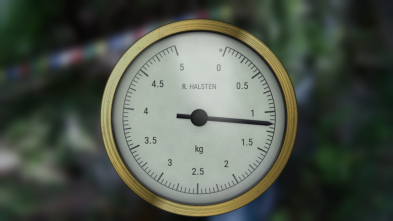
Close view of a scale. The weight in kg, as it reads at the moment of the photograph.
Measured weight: 1.15 kg
